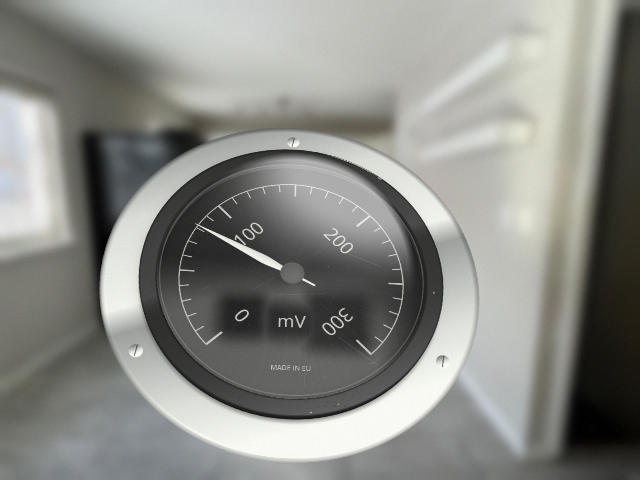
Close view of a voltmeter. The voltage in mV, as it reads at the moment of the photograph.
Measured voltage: 80 mV
